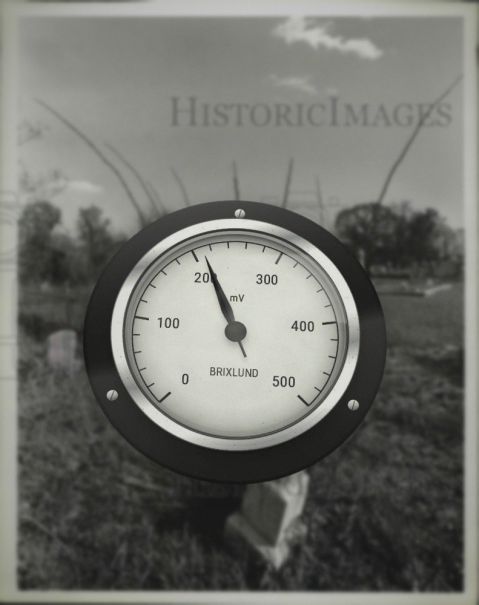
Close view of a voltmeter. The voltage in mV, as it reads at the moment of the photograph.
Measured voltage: 210 mV
